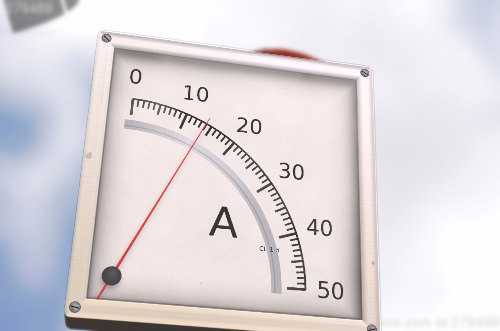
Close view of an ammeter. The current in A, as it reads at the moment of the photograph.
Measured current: 14 A
